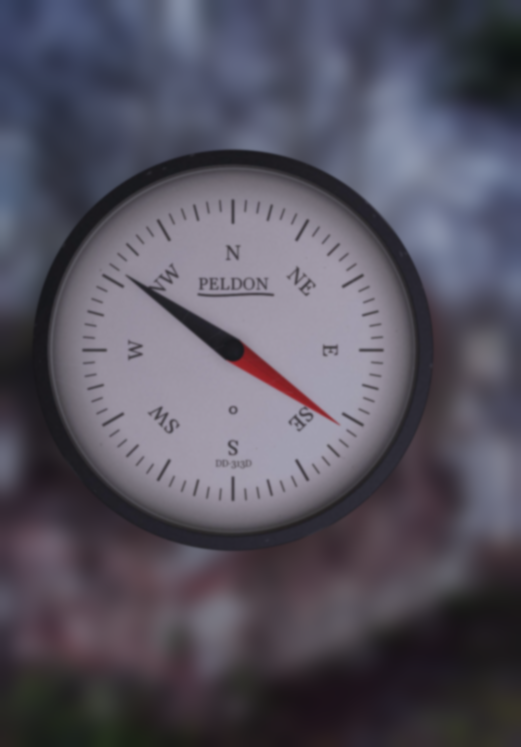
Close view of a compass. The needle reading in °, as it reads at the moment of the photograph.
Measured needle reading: 125 °
